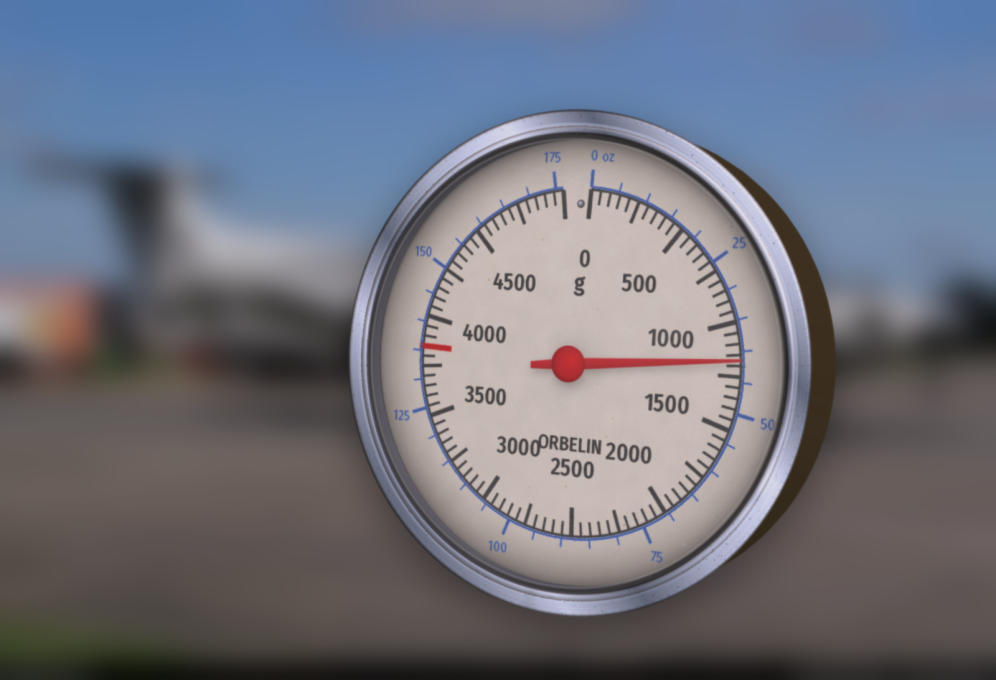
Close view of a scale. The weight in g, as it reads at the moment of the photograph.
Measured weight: 1175 g
